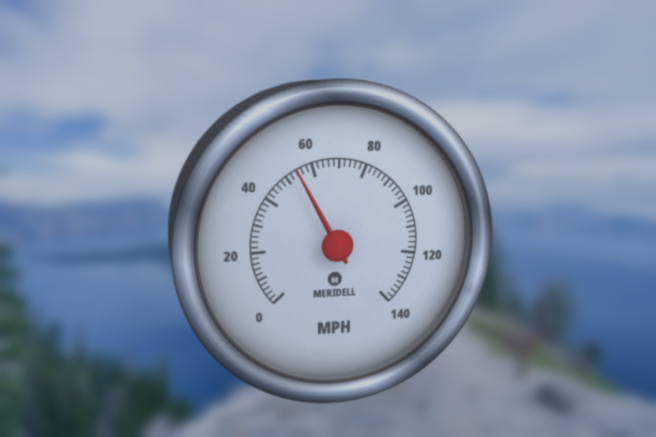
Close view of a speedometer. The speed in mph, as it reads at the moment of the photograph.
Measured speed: 54 mph
